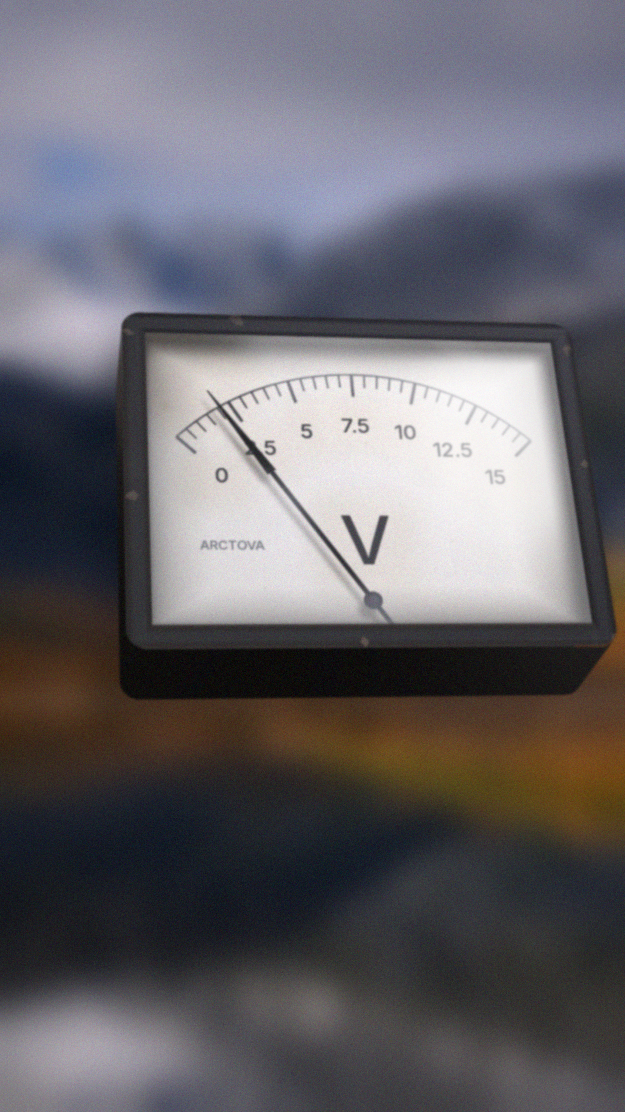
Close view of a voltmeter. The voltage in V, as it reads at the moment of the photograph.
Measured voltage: 2 V
